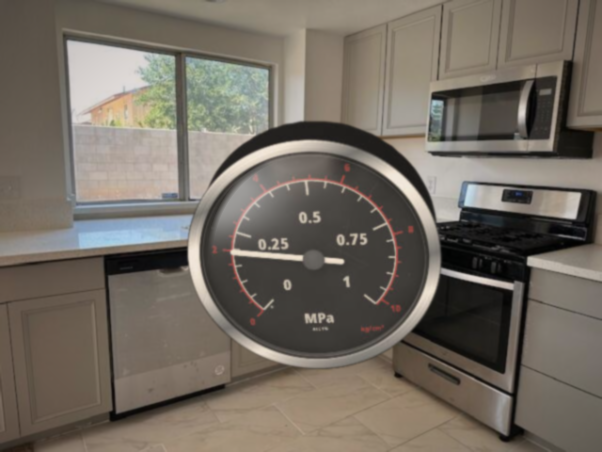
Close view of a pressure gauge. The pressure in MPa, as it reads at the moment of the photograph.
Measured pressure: 0.2 MPa
